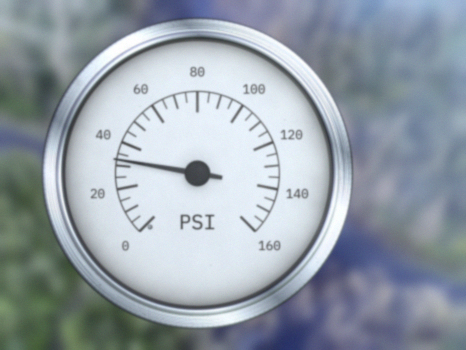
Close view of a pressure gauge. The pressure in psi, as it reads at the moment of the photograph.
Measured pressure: 32.5 psi
